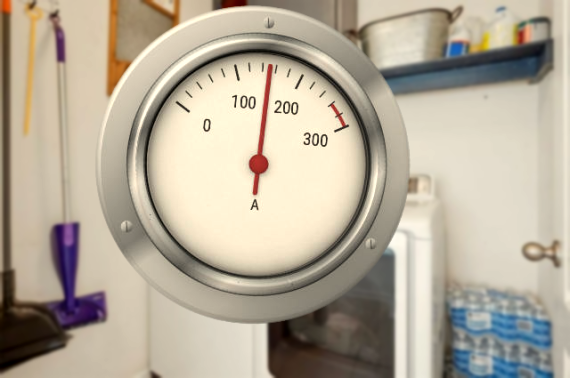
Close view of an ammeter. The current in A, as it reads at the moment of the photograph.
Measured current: 150 A
